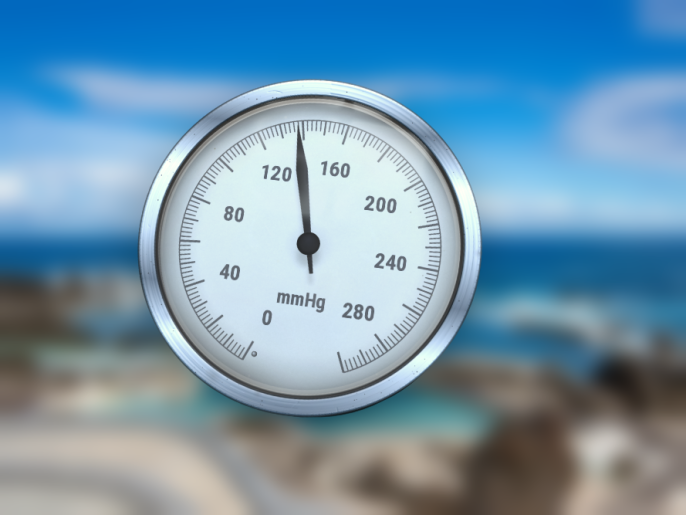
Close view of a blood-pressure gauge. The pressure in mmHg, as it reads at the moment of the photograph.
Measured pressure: 138 mmHg
